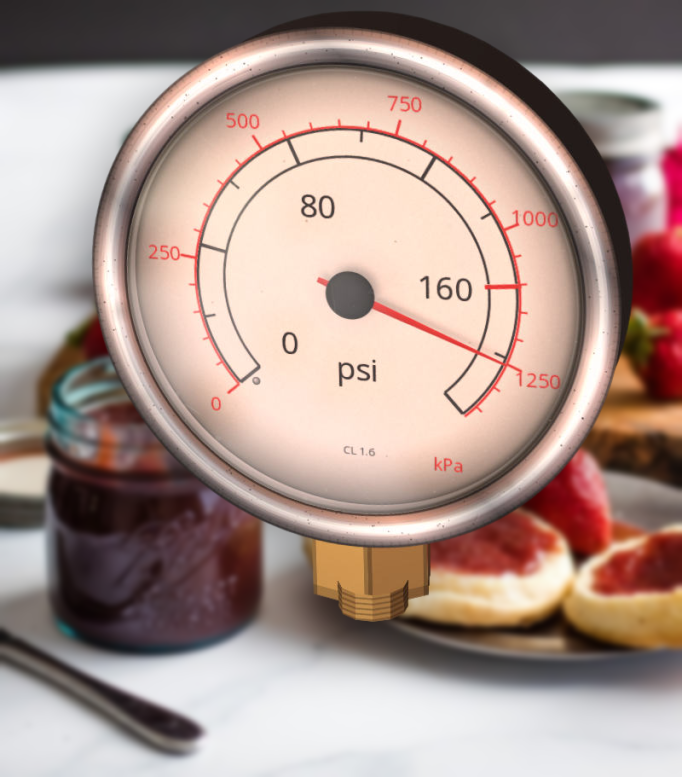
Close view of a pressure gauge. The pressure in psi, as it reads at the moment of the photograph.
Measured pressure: 180 psi
